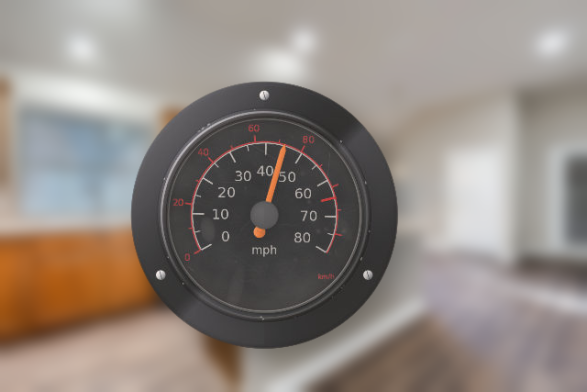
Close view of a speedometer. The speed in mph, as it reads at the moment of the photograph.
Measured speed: 45 mph
